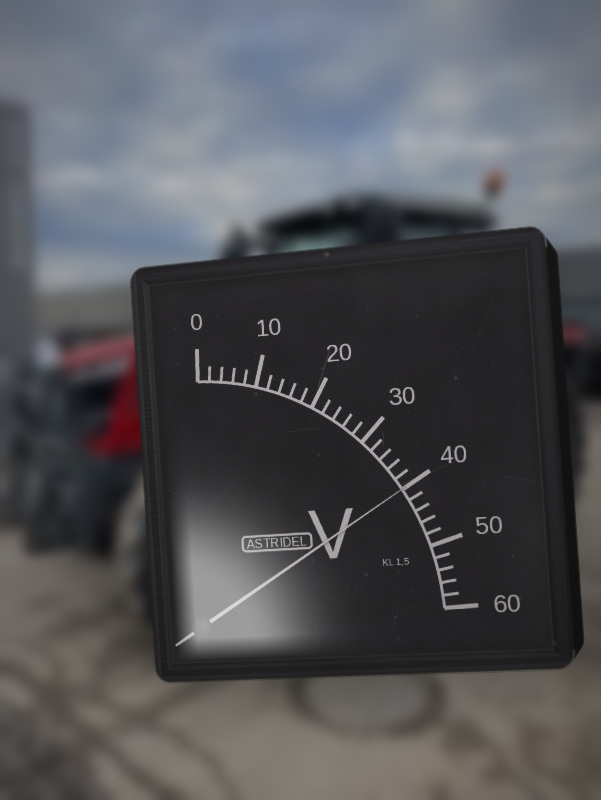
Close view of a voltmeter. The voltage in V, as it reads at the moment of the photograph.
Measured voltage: 40 V
